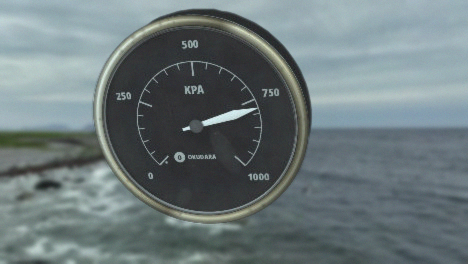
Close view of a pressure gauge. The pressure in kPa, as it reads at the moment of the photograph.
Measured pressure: 775 kPa
